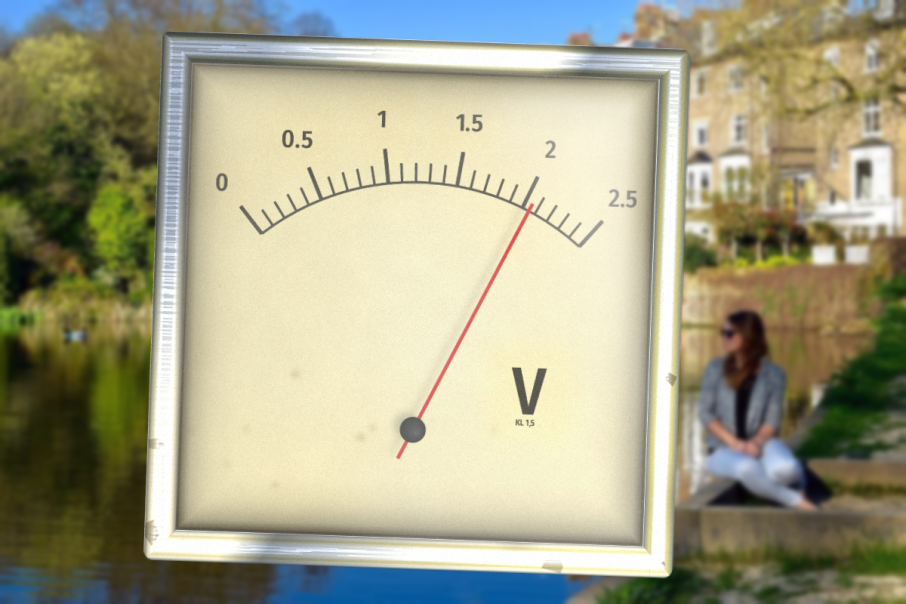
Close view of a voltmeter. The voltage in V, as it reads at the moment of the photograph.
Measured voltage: 2.05 V
